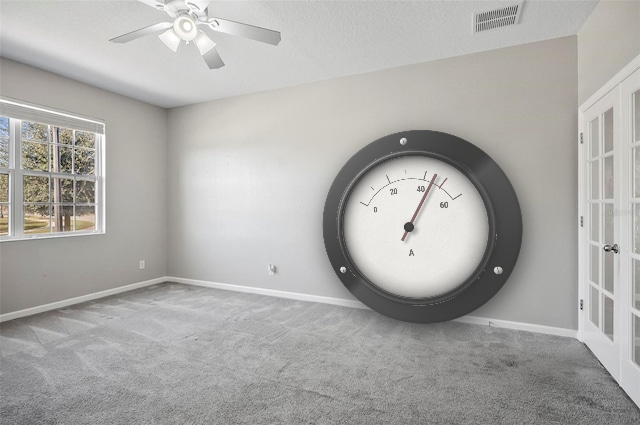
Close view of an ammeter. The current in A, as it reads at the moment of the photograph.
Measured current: 45 A
